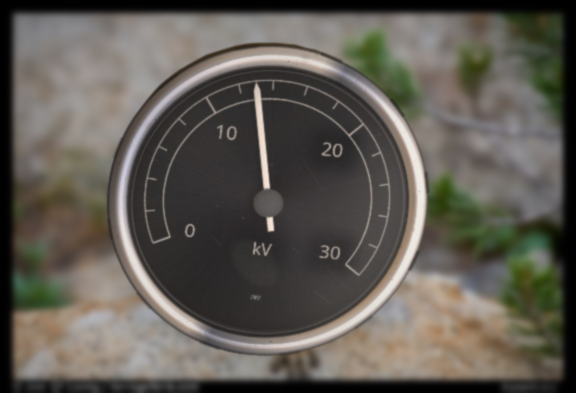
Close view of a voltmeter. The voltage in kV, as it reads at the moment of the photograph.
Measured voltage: 13 kV
